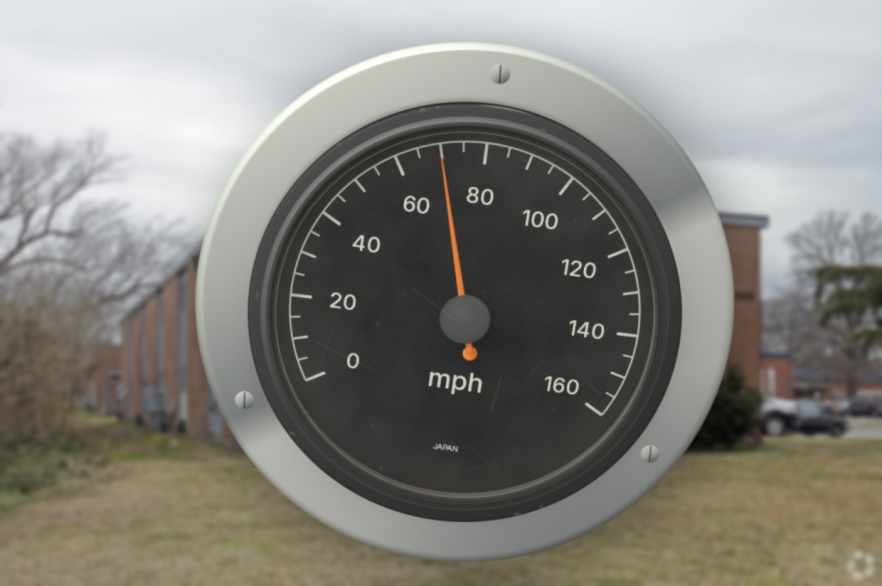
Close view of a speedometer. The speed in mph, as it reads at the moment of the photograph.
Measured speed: 70 mph
